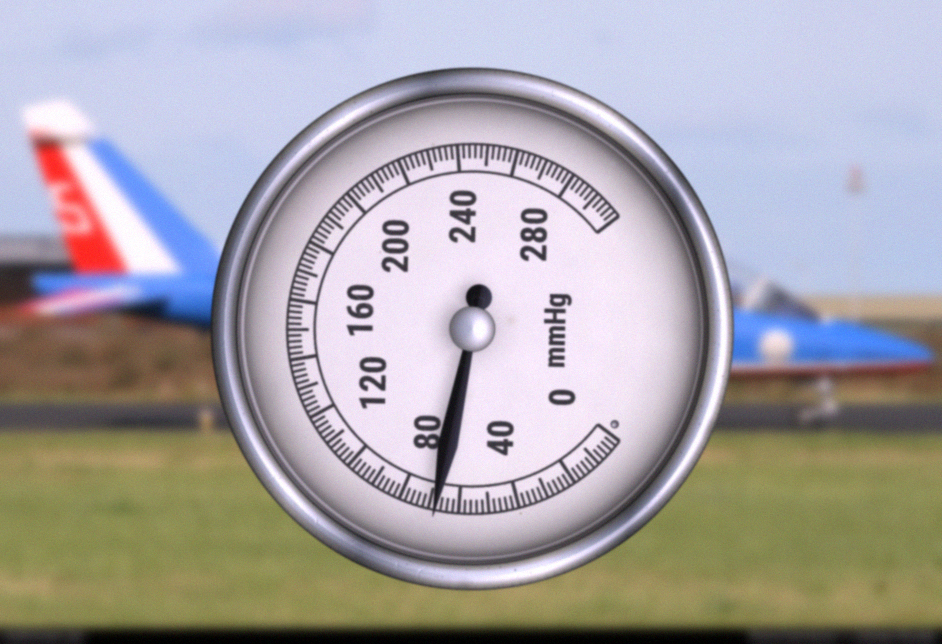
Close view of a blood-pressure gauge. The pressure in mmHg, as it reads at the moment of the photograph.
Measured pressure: 68 mmHg
